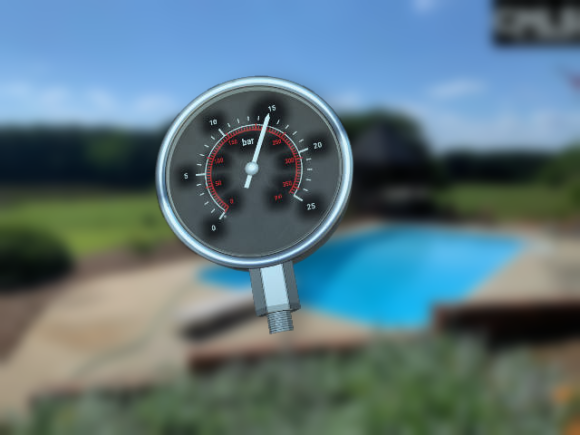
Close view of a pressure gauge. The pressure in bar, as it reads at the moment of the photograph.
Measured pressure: 15 bar
